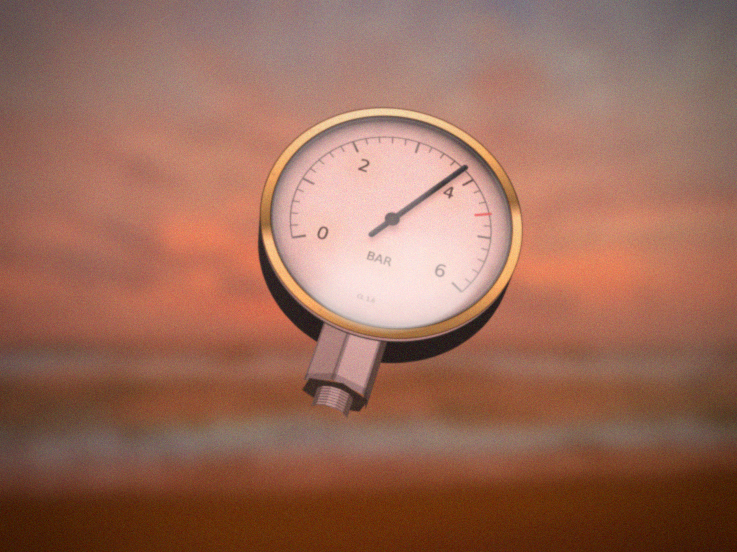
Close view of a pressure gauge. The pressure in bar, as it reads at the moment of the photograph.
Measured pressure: 3.8 bar
